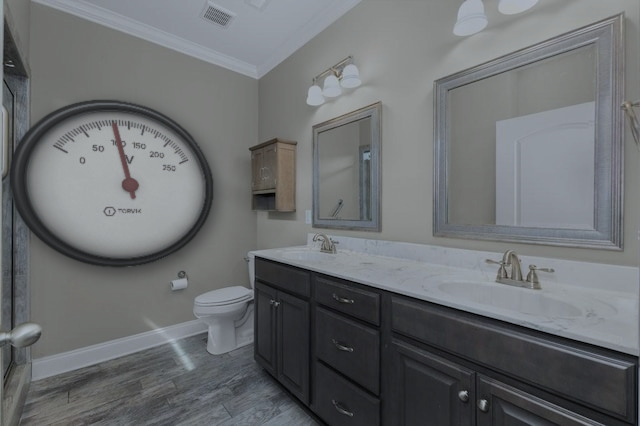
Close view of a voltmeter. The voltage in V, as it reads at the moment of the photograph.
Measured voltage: 100 V
